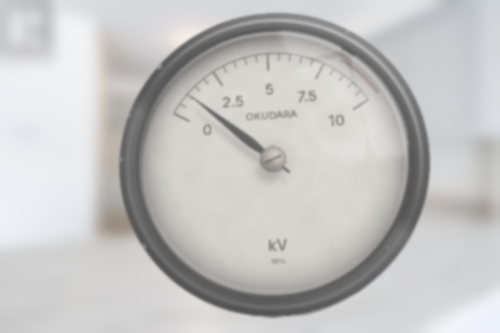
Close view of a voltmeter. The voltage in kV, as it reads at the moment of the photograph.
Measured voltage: 1 kV
